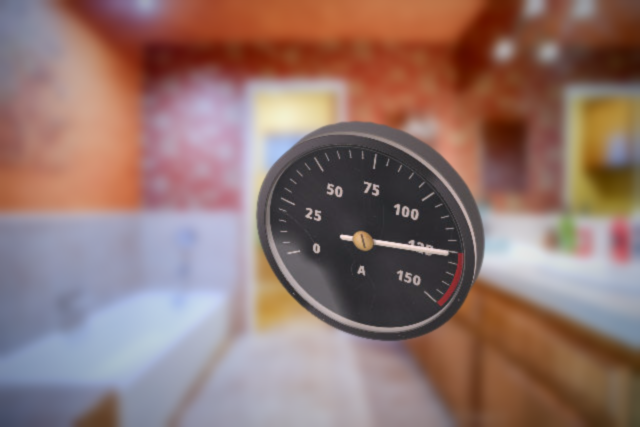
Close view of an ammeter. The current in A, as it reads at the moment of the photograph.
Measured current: 125 A
